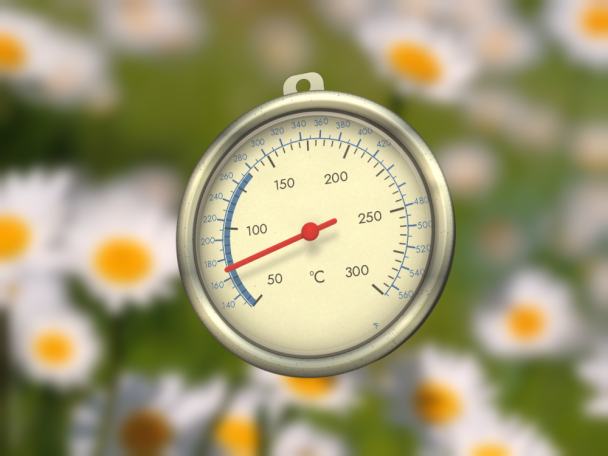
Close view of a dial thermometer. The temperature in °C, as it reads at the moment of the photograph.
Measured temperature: 75 °C
